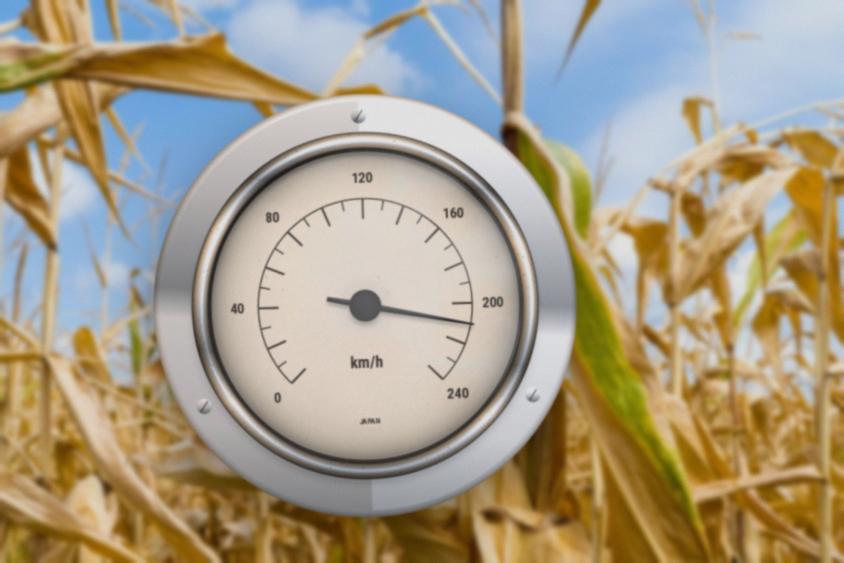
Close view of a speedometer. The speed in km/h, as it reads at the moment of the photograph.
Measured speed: 210 km/h
